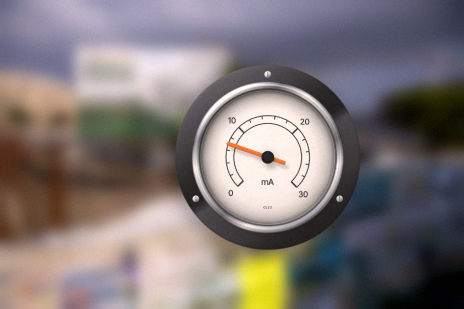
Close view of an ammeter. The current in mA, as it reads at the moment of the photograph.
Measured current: 7 mA
